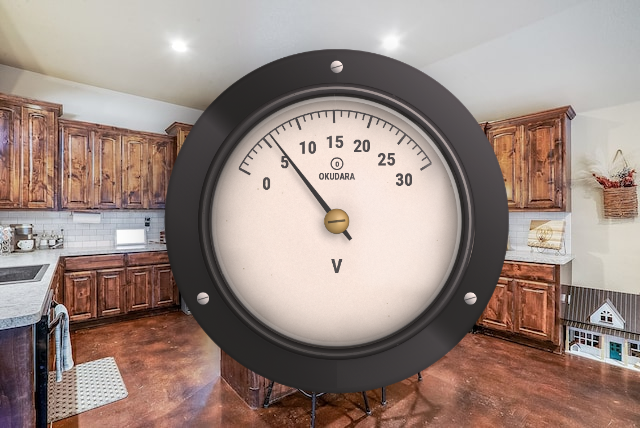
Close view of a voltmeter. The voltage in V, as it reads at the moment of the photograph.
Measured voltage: 6 V
